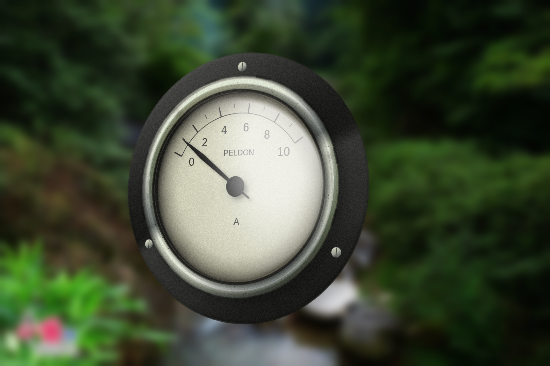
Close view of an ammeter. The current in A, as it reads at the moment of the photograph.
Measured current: 1 A
